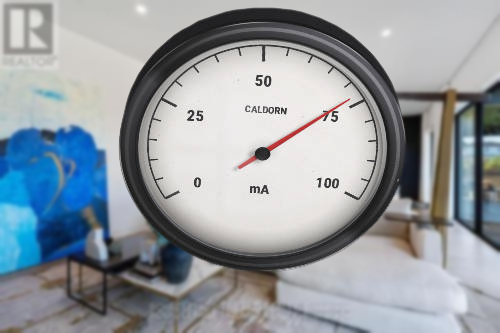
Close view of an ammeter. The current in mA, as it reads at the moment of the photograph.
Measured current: 72.5 mA
